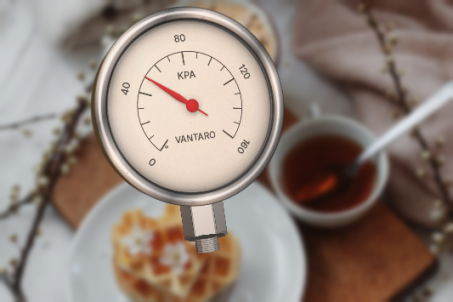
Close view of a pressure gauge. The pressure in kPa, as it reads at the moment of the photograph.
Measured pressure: 50 kPa
